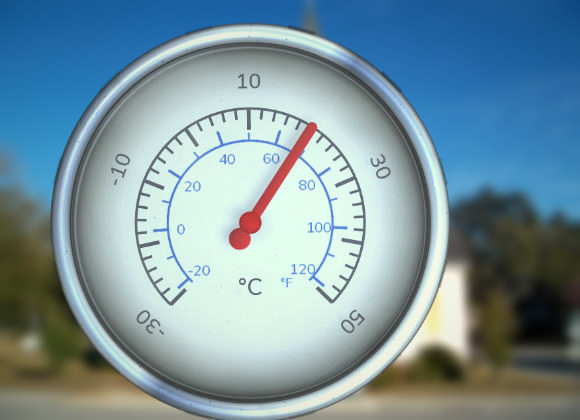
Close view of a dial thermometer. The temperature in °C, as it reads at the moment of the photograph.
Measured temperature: 20 °C
